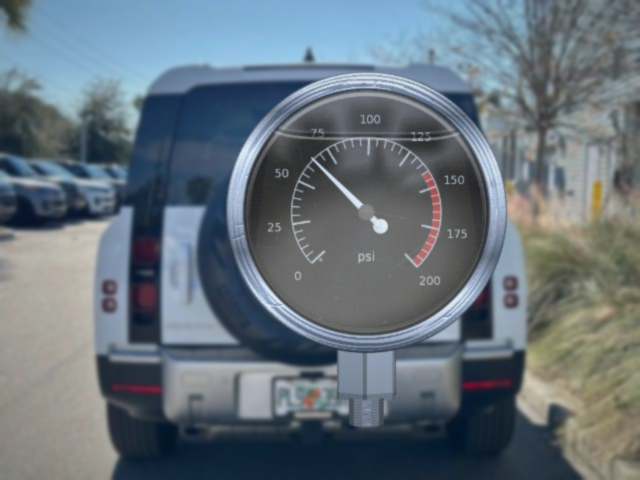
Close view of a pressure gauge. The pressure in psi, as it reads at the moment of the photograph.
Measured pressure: 65 psi
